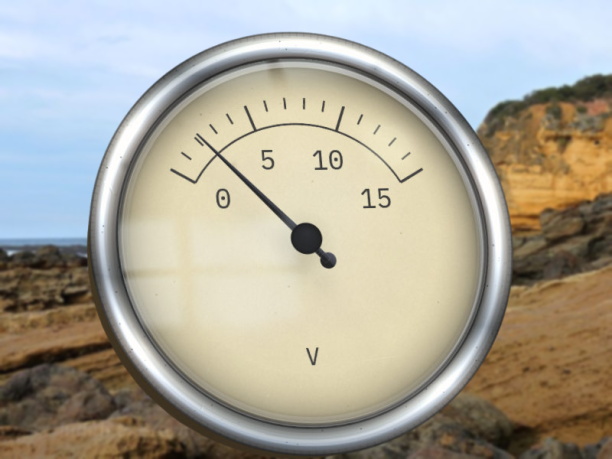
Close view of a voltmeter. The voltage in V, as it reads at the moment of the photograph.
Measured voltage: 2 V
